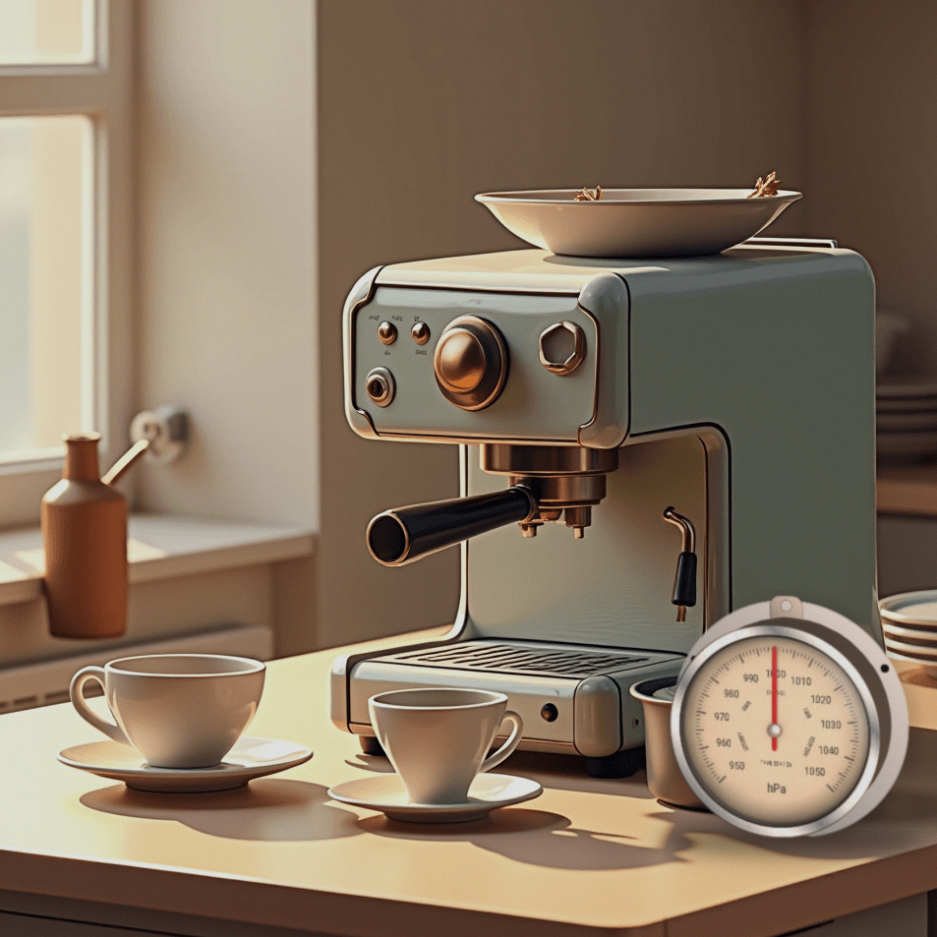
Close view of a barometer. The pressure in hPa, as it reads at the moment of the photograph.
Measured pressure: 1000 hPa
